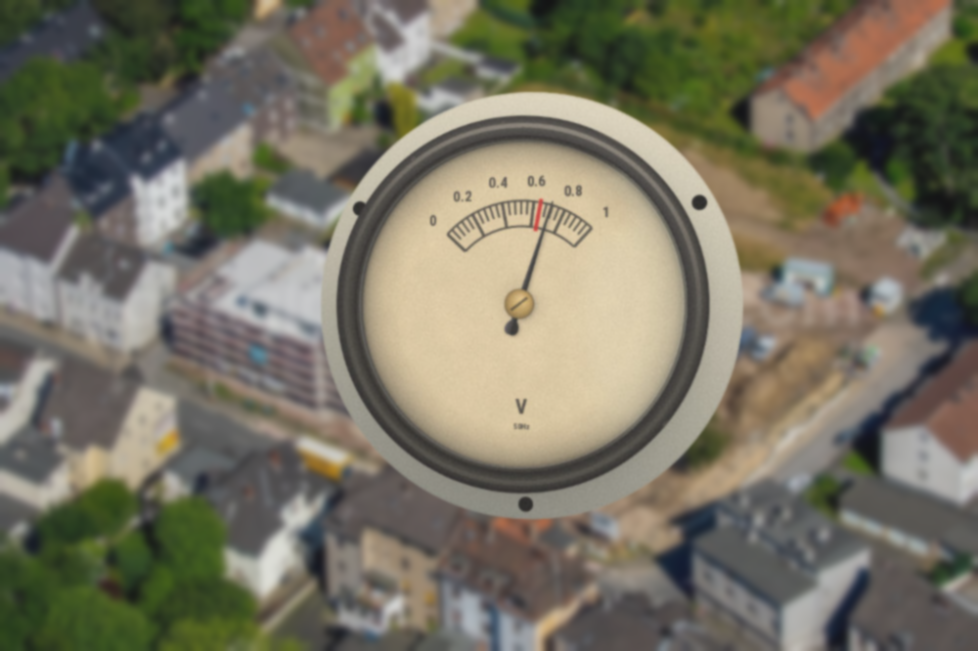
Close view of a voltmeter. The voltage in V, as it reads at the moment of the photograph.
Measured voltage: 0.72 V
